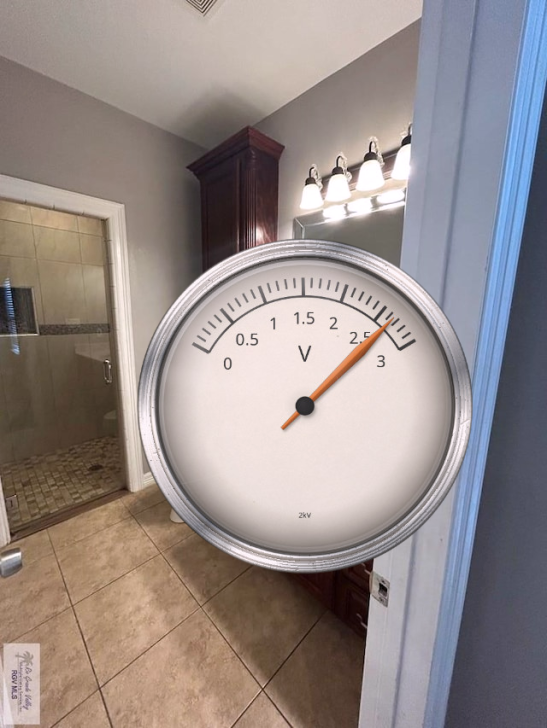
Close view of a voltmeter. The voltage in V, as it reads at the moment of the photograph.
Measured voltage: 2.65 V
